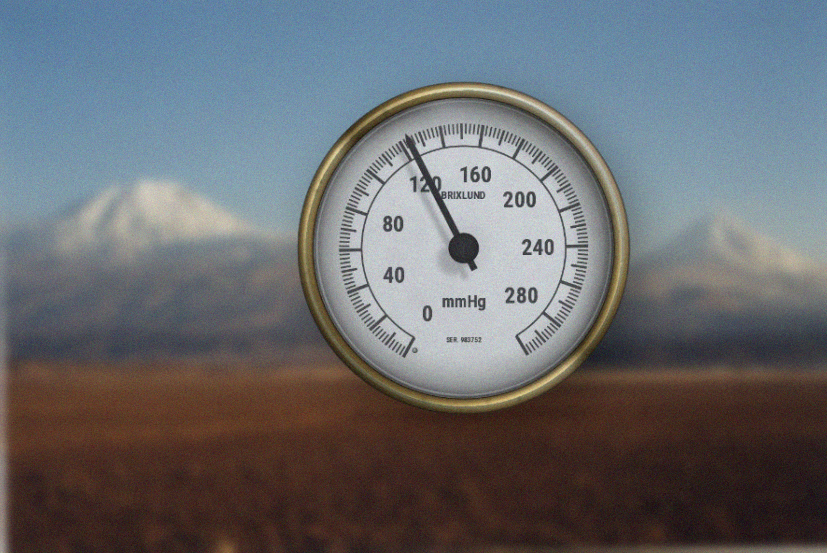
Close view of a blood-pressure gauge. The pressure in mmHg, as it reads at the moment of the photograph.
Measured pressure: 124 mmHg
